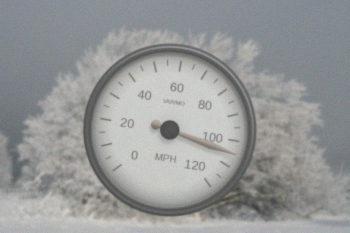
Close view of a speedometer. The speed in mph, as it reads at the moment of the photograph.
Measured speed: 105 mph
